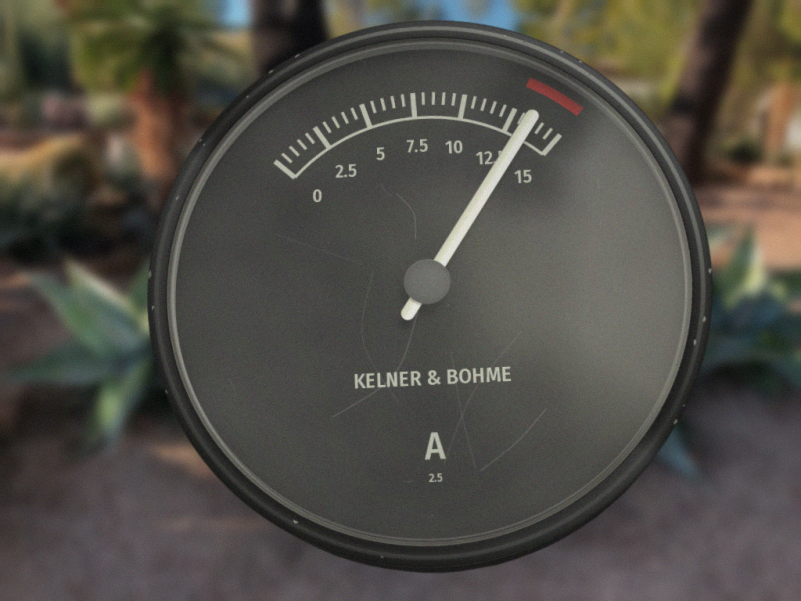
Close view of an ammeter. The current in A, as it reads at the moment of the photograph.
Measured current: 13.5 A
